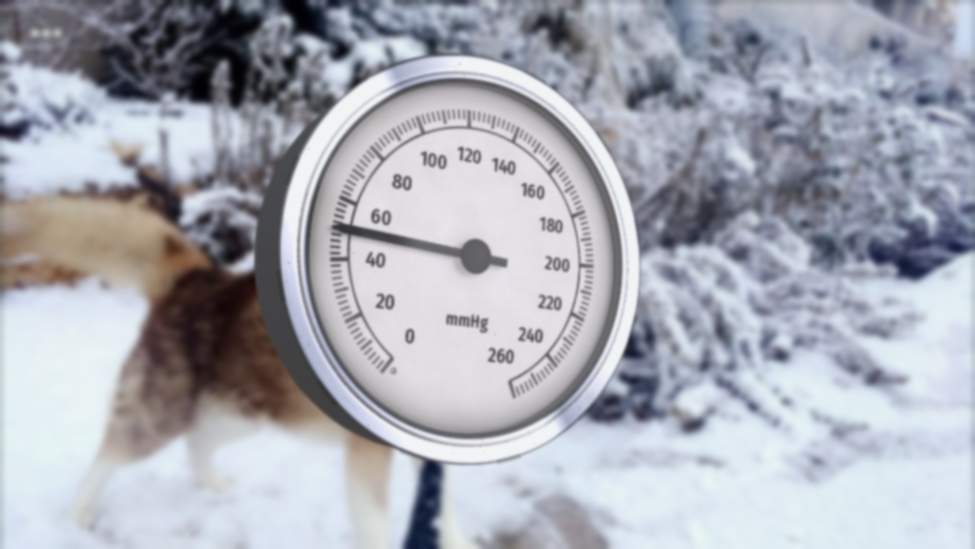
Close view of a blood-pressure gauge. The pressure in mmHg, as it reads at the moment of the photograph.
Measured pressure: 50 mmHg
